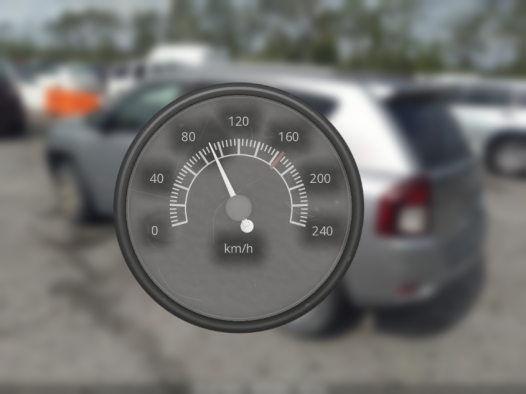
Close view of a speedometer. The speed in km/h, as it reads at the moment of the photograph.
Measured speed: 92 km/h
